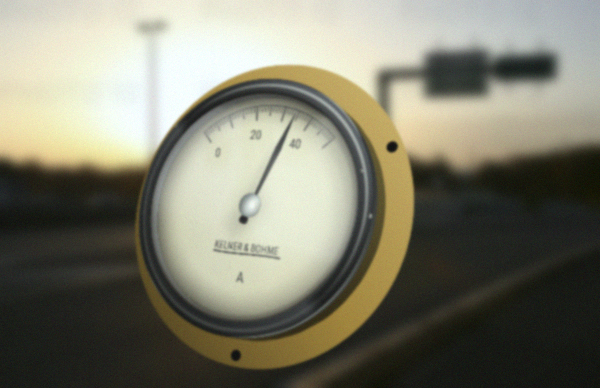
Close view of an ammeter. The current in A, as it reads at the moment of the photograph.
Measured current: 35 A
